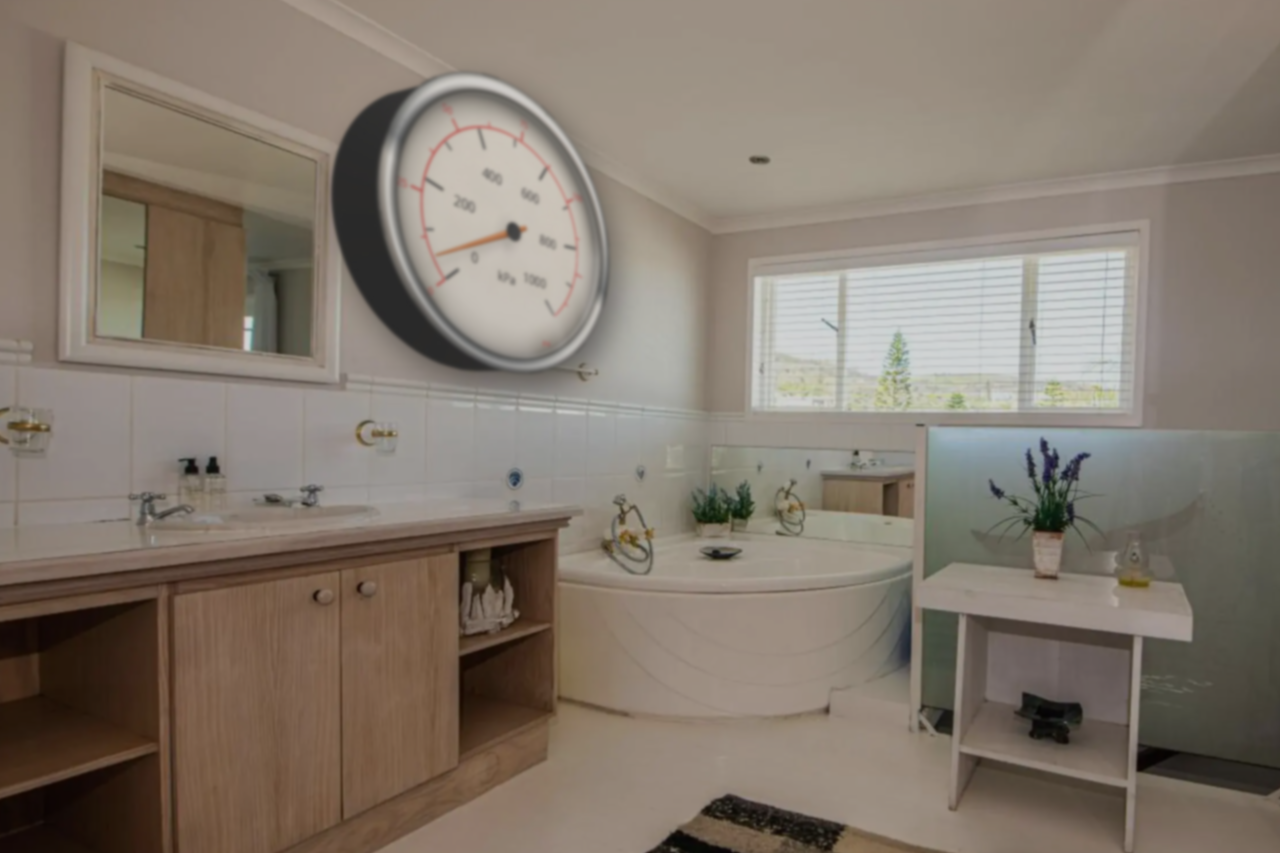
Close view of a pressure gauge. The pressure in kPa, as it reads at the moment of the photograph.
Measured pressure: 50 kPa
